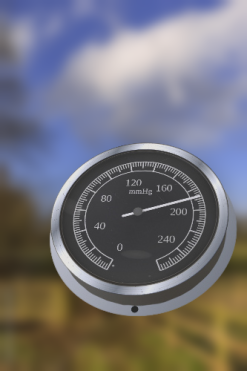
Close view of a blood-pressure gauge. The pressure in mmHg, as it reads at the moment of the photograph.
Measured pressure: 190 mmHg
